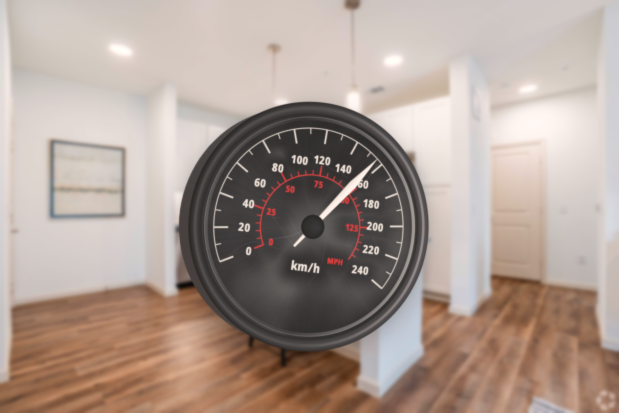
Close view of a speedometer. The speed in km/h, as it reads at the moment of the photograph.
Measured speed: 155 km/h
